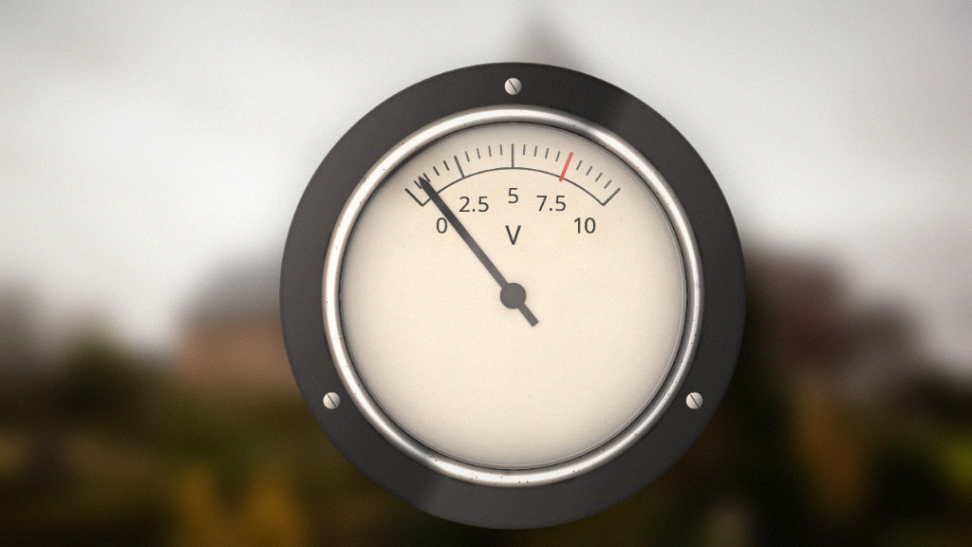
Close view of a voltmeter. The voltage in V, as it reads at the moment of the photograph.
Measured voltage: 0.75 V
